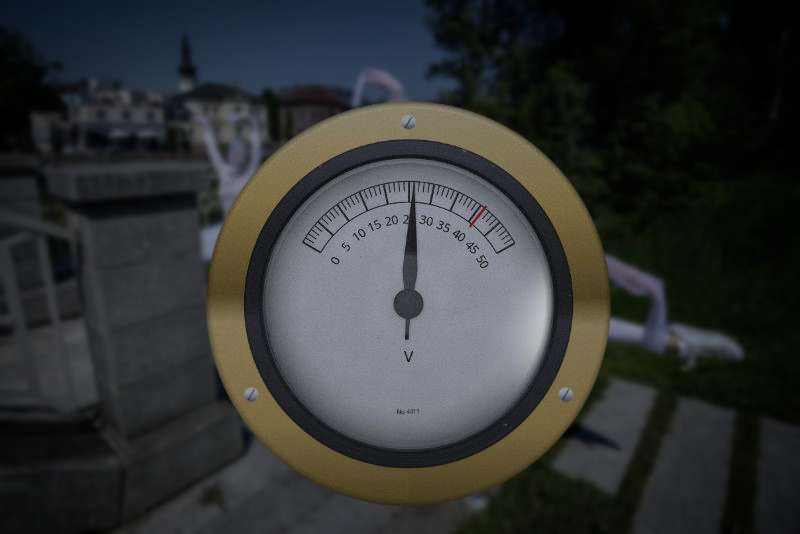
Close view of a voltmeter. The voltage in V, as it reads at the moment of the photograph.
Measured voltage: 26 V
